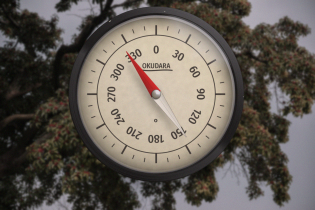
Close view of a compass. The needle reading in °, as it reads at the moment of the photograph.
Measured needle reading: 325 °
